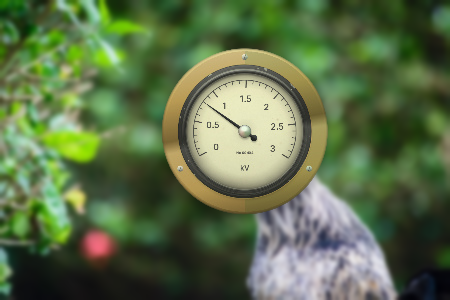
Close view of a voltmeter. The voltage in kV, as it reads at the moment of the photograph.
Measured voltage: 0.8 kV
